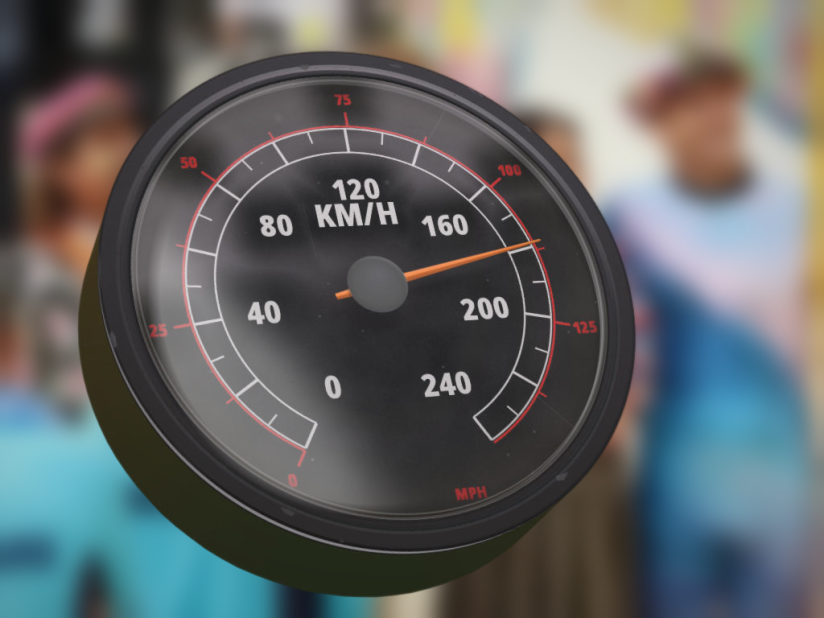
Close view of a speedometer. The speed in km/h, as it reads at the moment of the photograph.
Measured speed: 180 km/h
